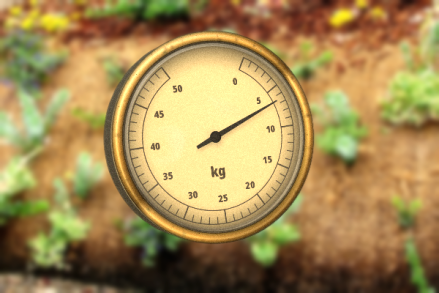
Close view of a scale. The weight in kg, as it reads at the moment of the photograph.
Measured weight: 6.5 kg
